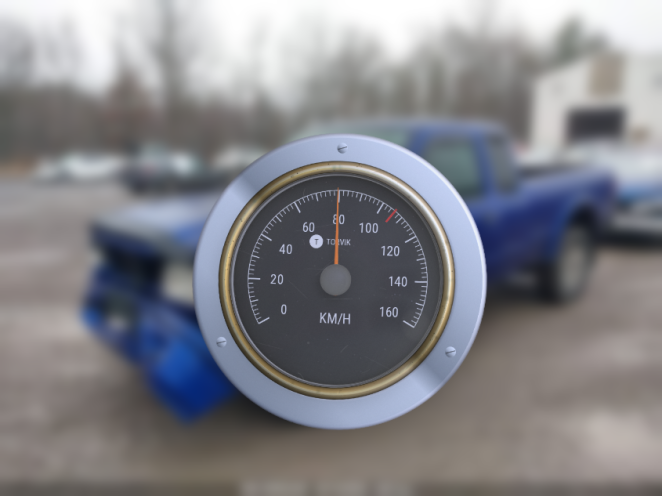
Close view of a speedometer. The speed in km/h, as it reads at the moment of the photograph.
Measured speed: 80 km/h
